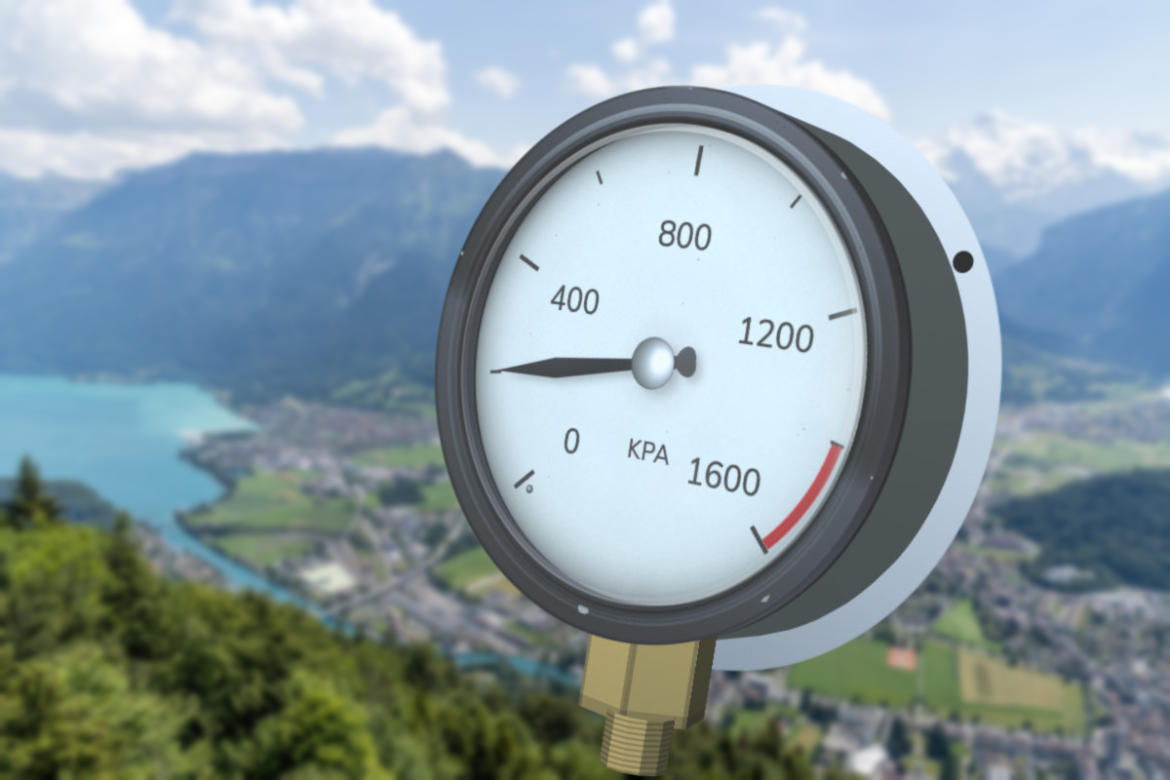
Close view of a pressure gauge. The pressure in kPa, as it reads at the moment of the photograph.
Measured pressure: 200 kPa
